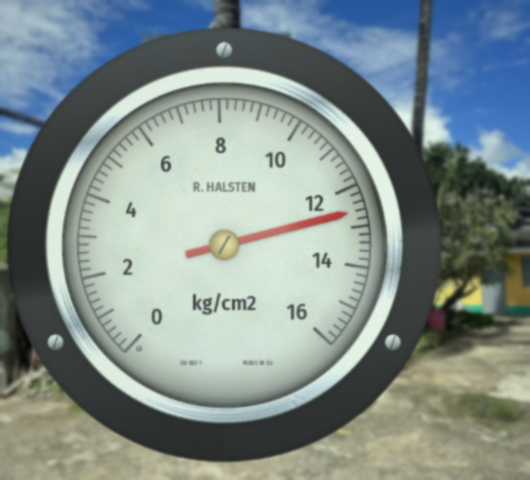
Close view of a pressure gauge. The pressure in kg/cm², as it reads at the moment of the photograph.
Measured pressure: 12.6 kg/cm²
